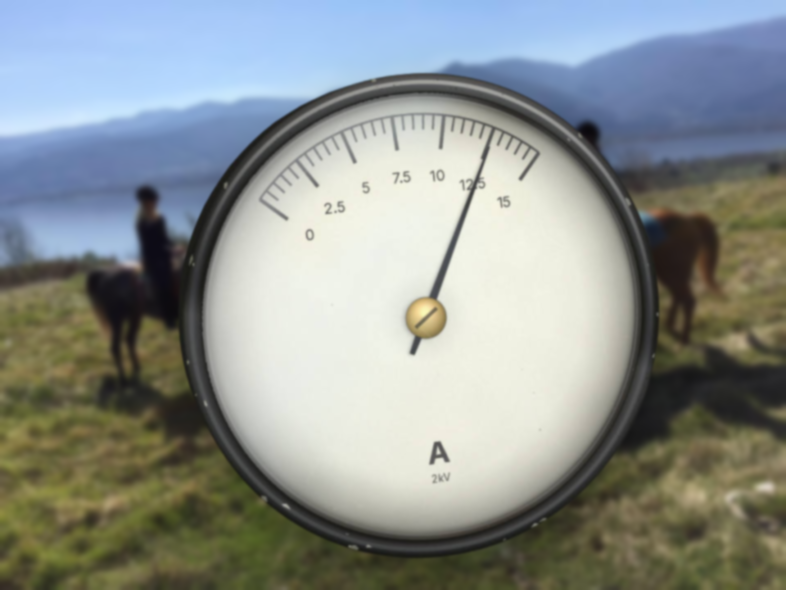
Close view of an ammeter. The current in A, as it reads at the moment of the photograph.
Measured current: 12.5 A
